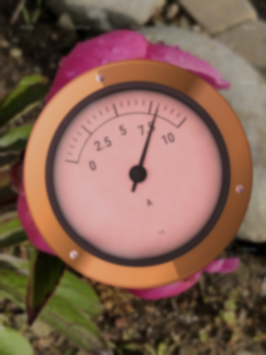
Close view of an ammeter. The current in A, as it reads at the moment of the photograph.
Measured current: 8 A
